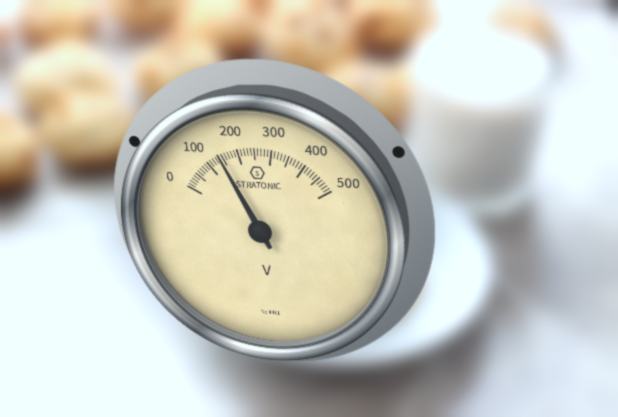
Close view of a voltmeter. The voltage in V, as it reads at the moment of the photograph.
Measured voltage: 150 V
